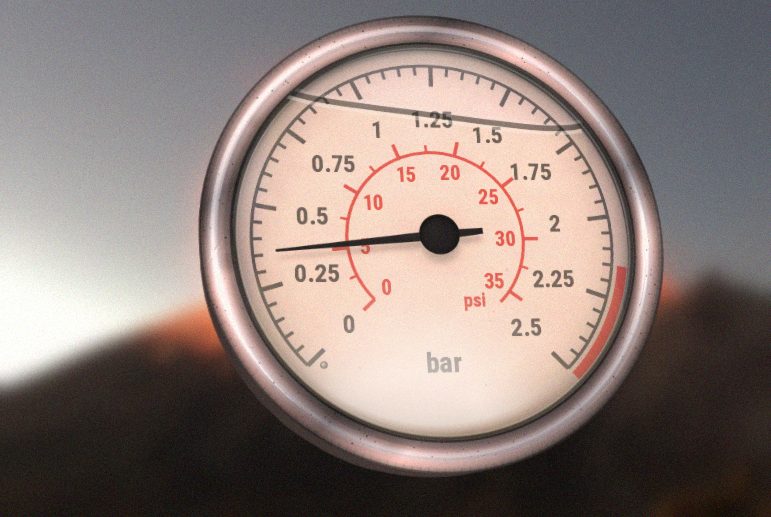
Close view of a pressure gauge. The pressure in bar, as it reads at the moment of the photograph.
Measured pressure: 0.35 bar
